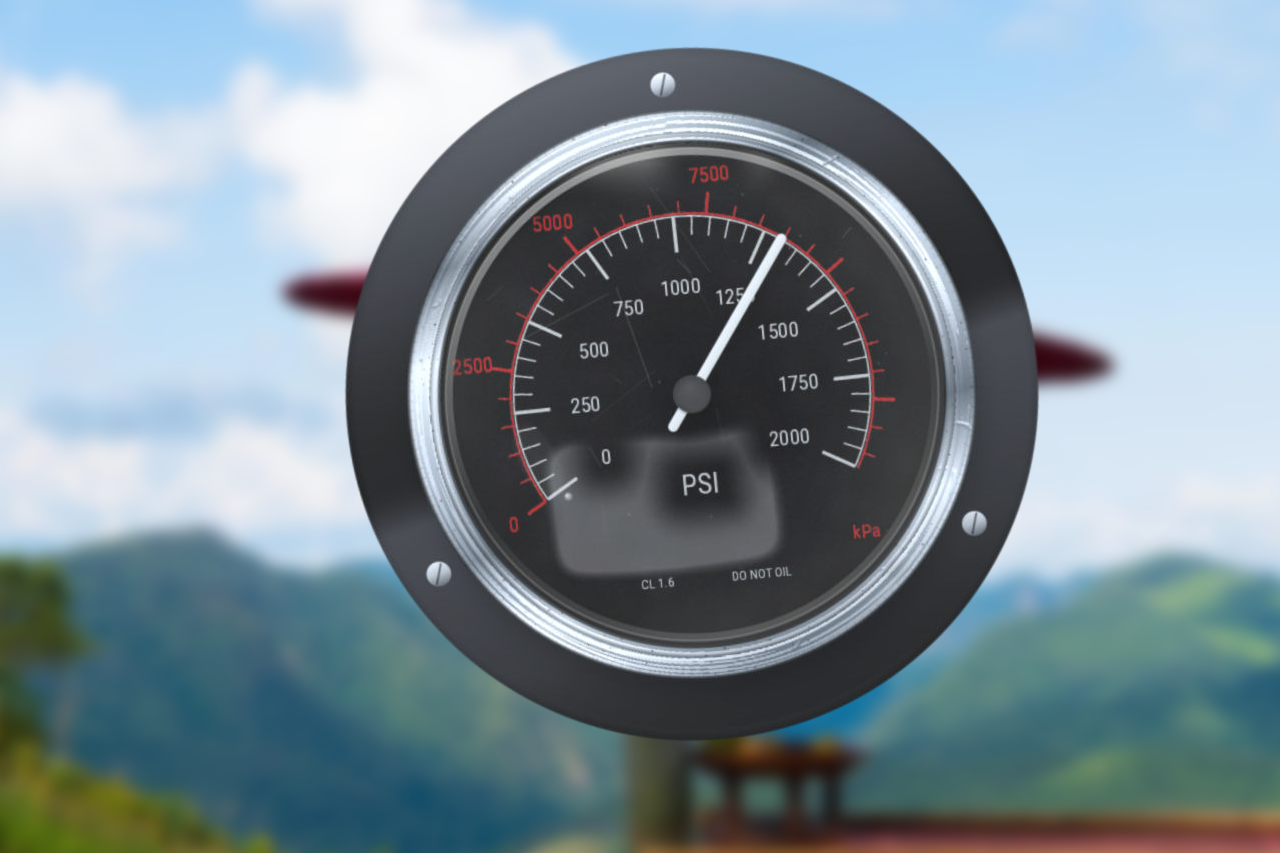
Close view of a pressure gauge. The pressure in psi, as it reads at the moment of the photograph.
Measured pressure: 1300 psi
